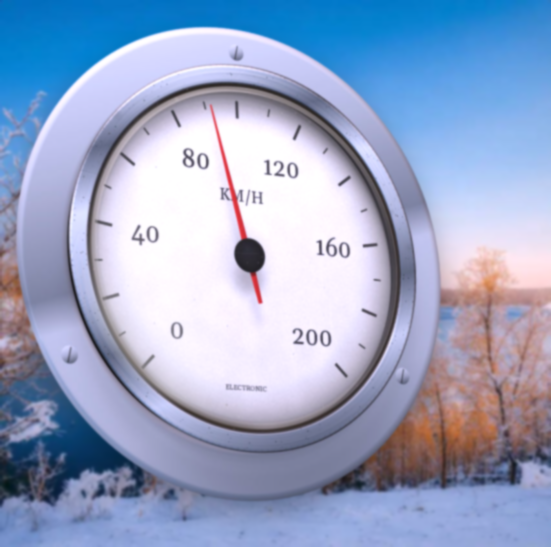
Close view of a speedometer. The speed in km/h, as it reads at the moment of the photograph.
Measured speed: 90 km/h
